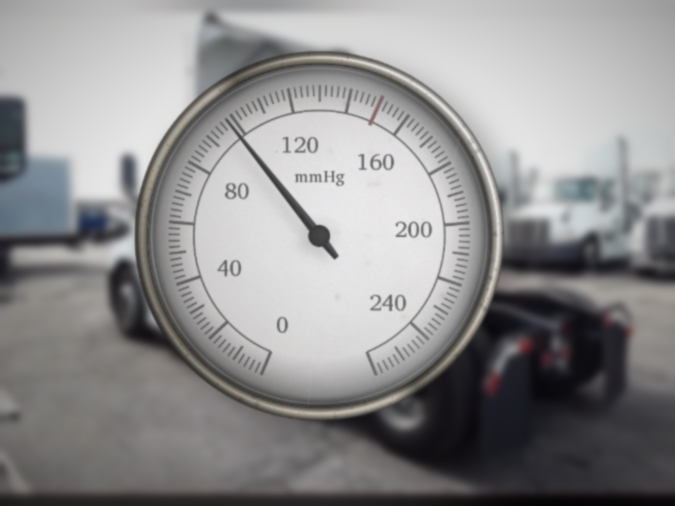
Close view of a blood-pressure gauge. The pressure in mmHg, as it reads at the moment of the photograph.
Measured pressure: 98 mmHg
